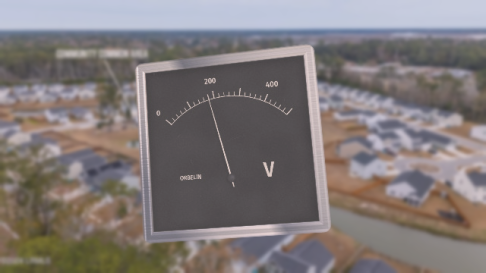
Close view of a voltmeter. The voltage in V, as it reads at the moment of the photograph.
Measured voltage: 180 V
